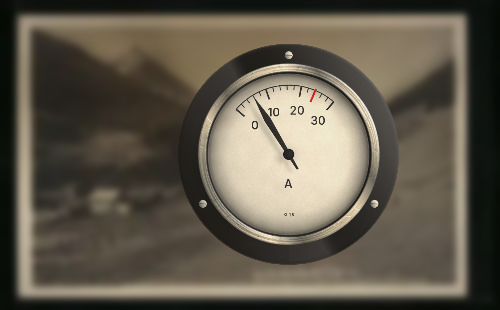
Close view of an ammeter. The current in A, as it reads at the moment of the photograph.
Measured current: 6 A
